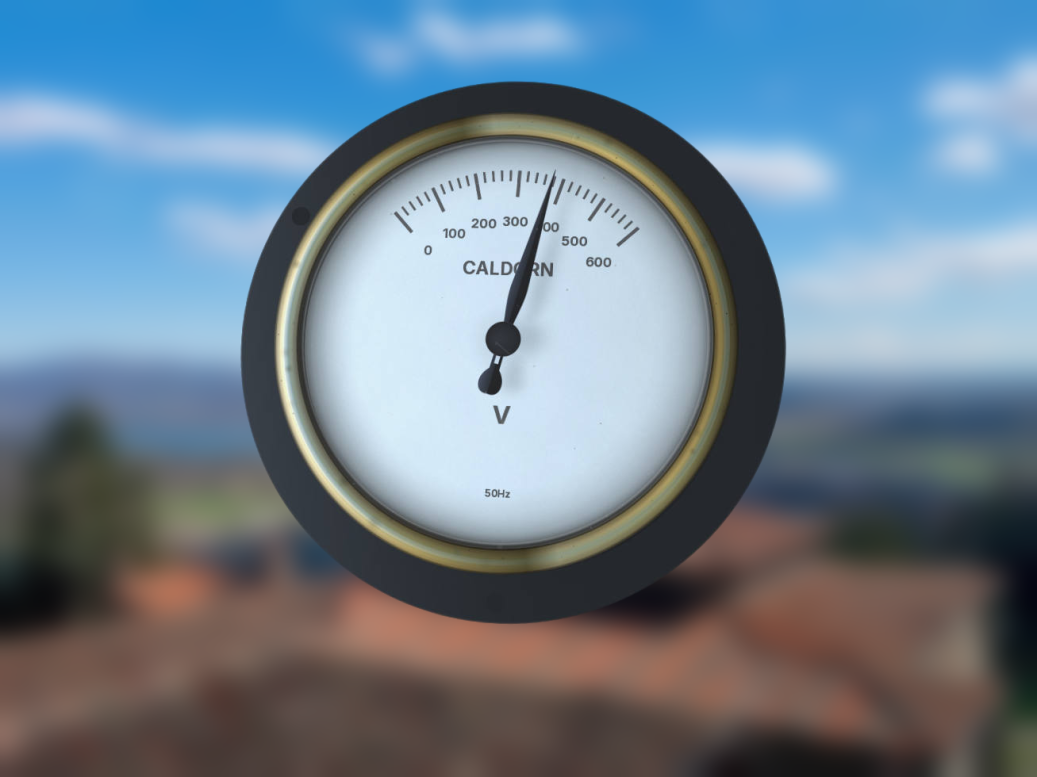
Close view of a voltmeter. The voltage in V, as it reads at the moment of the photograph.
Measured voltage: 380 V
